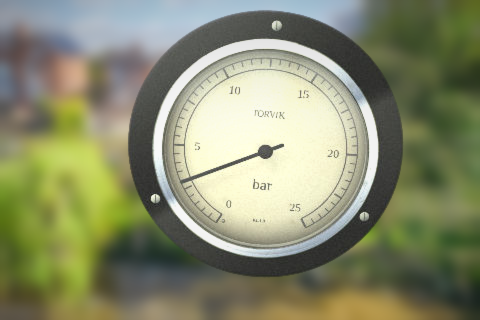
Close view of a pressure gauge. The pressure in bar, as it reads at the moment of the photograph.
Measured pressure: 3 bar
